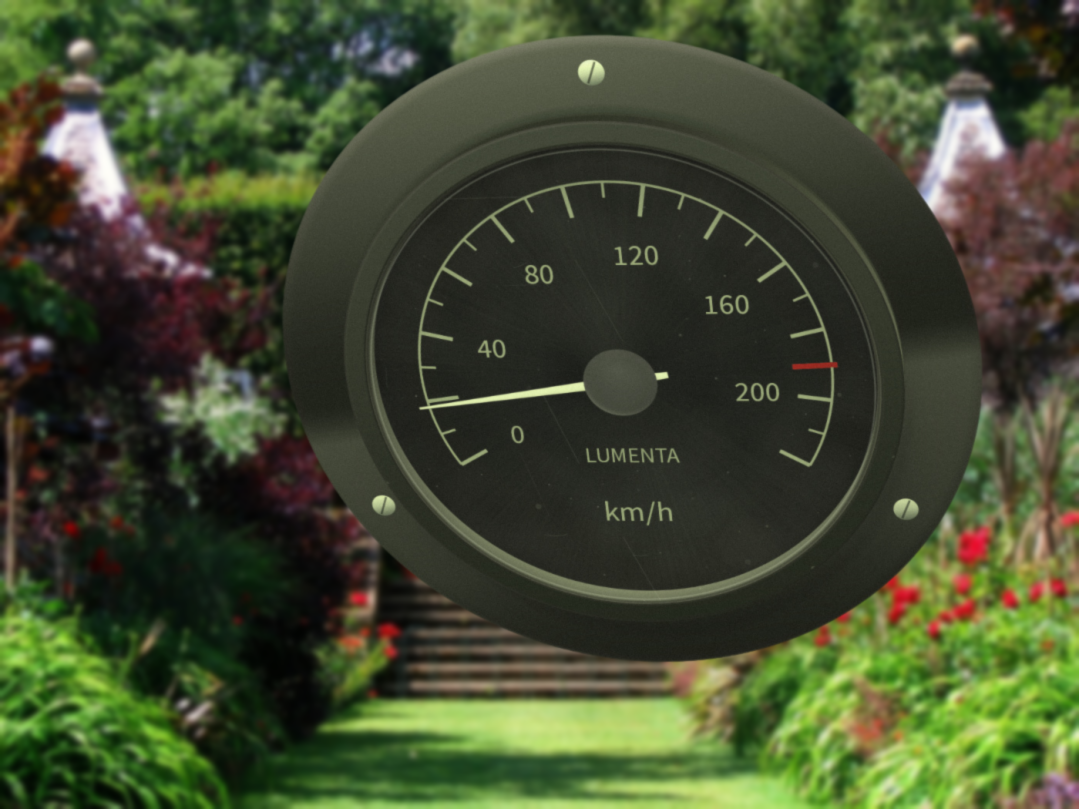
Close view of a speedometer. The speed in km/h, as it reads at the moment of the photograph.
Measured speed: 20 km/h
